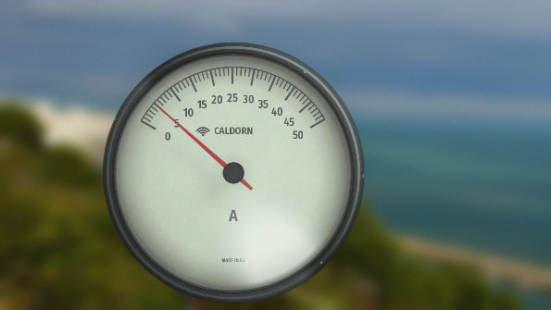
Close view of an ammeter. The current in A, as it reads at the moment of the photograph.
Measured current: 5 A
